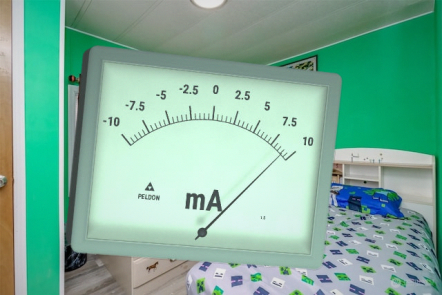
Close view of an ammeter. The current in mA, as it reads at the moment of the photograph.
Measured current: 9 mA
